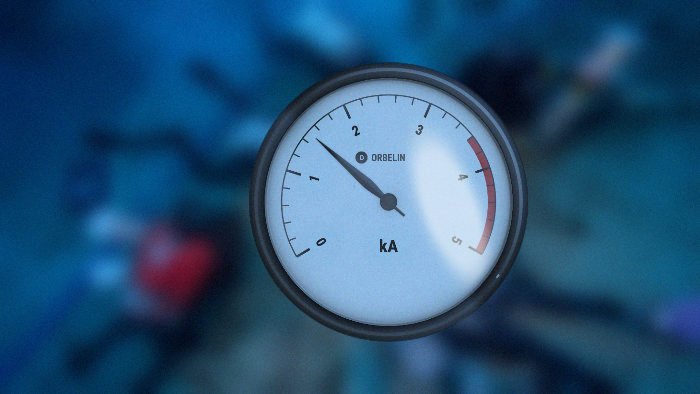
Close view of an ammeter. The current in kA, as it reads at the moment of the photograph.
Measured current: 1.5 kA
